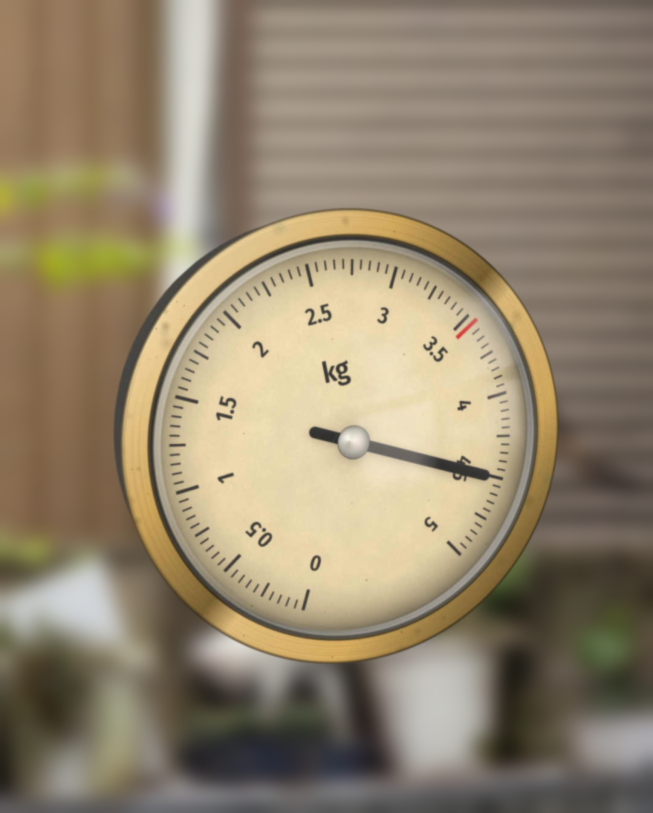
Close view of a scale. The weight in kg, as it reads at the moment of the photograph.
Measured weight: 4.5 kg
